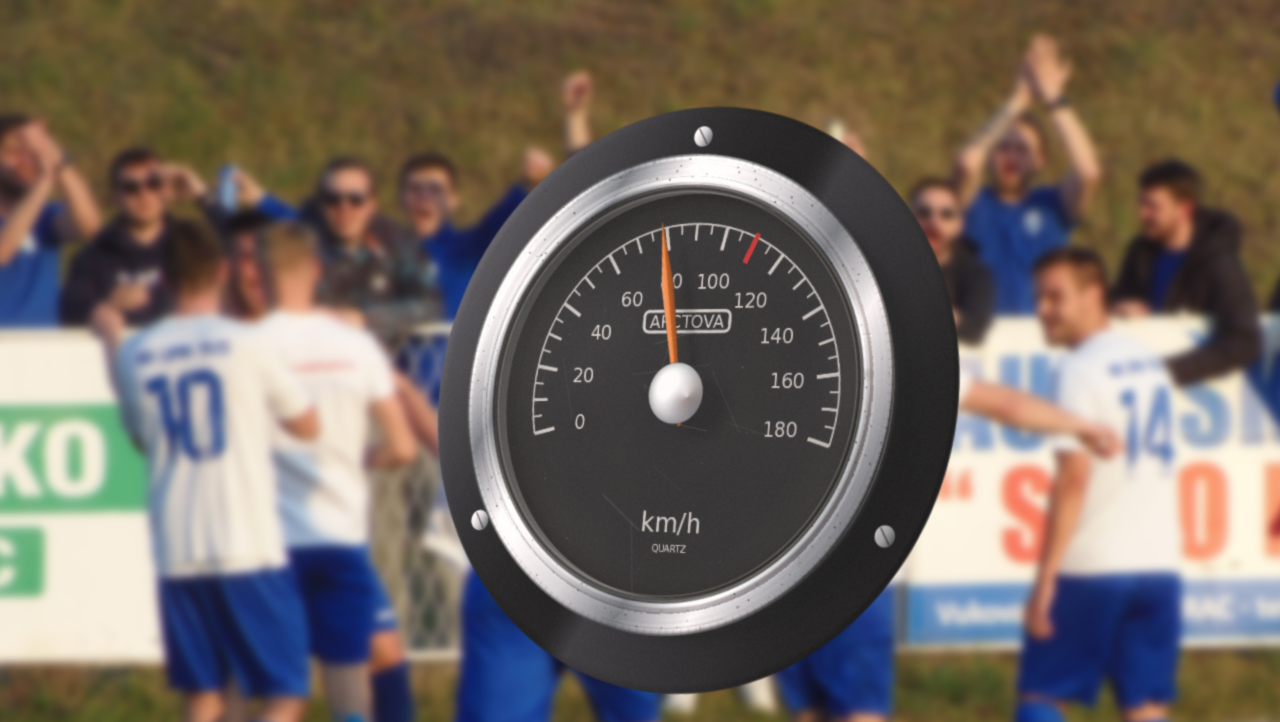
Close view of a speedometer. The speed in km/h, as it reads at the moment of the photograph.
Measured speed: 80 km/h
